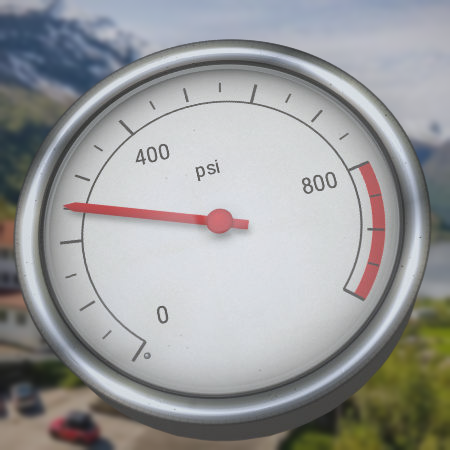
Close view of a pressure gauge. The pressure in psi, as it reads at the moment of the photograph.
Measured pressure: 250 psi
